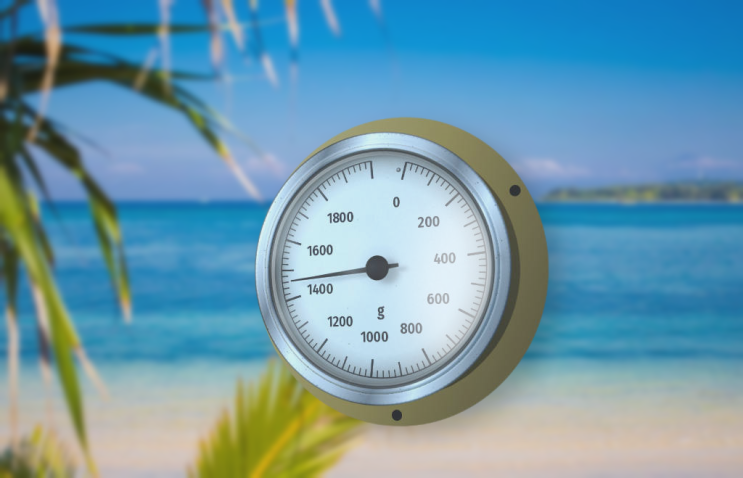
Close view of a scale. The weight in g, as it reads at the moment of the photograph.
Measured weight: 1460 g
